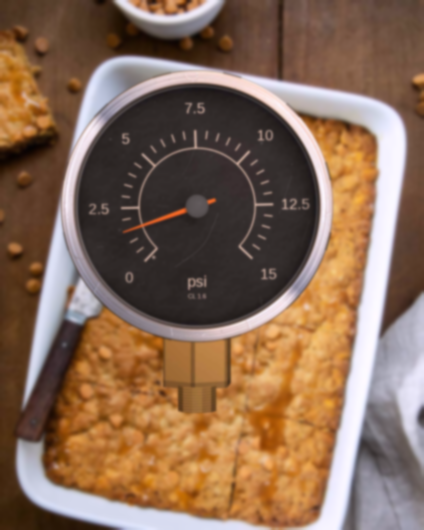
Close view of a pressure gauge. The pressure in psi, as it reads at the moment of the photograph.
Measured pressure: 1.5 psi
